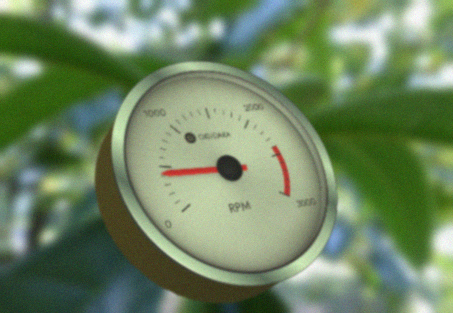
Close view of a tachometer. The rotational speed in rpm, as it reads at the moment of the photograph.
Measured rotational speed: 400 rpm
